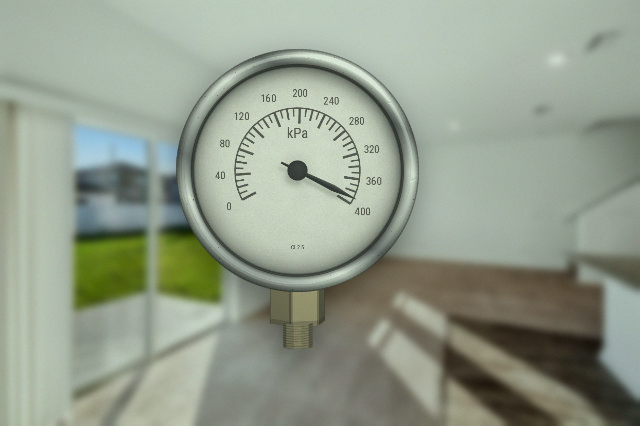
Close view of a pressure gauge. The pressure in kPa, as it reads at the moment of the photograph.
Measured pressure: 390 kPa
